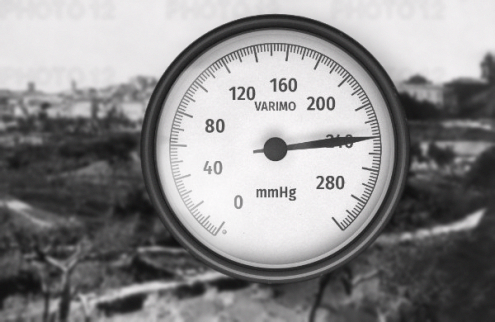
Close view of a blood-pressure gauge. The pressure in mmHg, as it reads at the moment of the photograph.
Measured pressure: 240 mmHg
